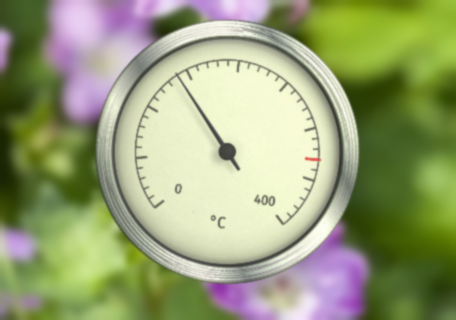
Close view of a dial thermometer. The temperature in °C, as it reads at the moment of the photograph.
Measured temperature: 140 °C
